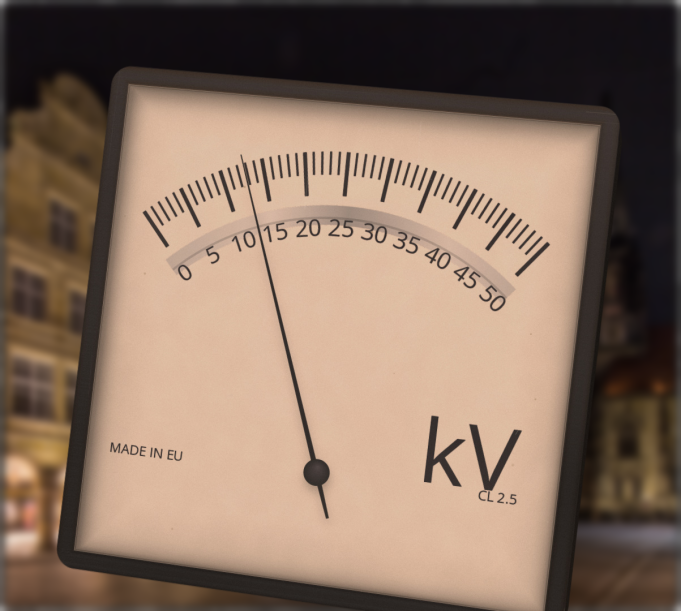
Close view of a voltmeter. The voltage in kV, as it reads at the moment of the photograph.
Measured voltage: 13 kV
